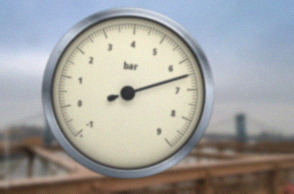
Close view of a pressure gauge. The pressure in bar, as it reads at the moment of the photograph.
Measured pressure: 6.5 bar
